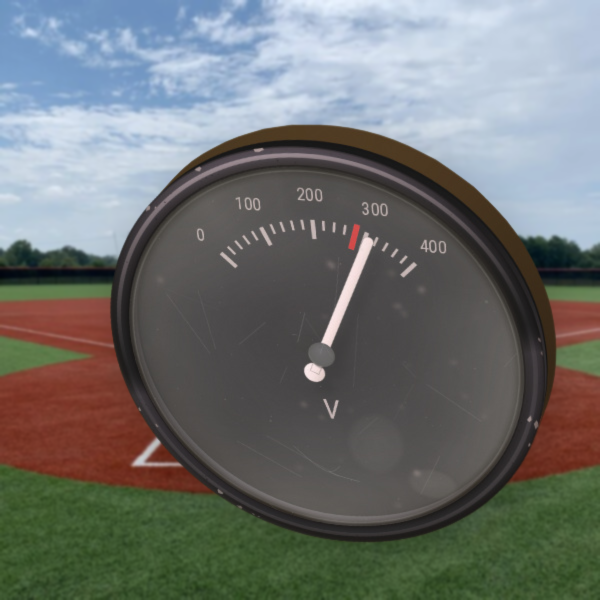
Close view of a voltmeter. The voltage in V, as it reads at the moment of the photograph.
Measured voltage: 310 V
